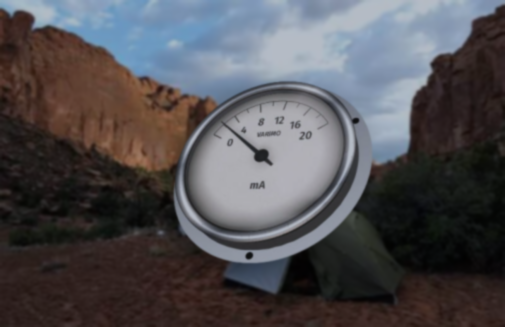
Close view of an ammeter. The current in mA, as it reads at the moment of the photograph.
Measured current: 2 mA
